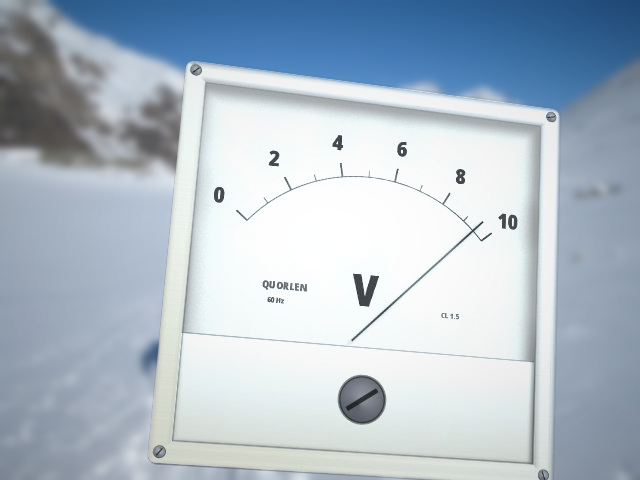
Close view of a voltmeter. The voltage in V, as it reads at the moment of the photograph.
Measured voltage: 9.5 V
